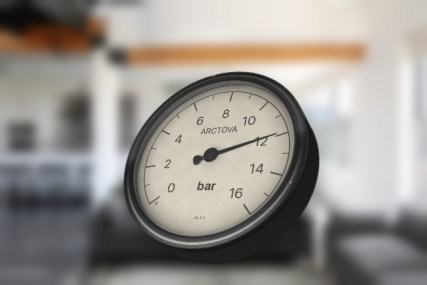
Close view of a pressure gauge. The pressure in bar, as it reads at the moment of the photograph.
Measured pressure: 12 bar
